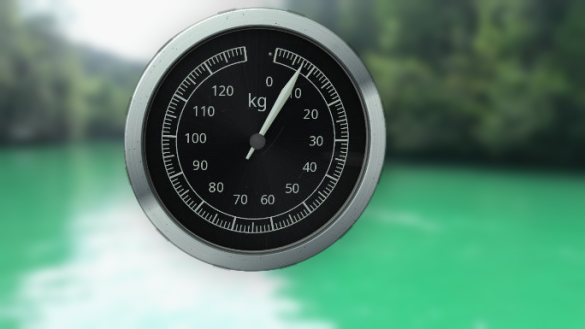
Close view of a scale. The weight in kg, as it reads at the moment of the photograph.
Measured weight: 7 kg
